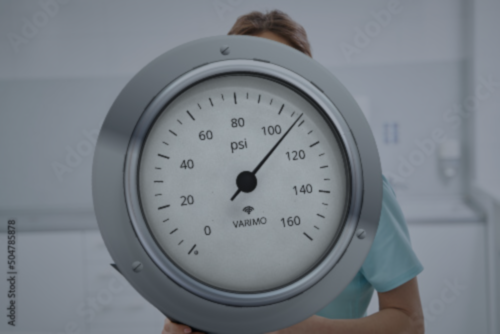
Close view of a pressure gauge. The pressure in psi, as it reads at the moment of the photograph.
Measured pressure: 107.5 psi
